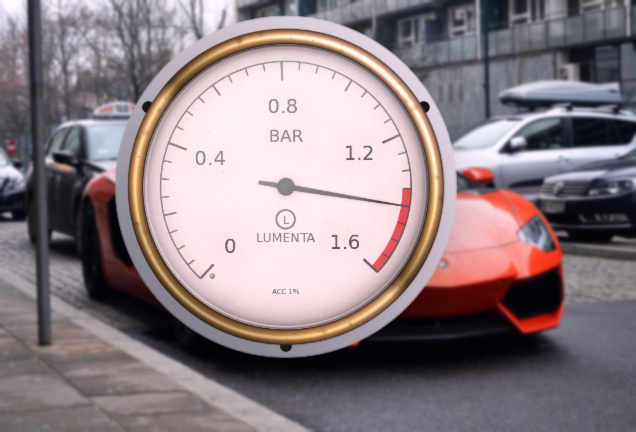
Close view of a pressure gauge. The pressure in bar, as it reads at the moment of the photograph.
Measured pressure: 1.4 bar
